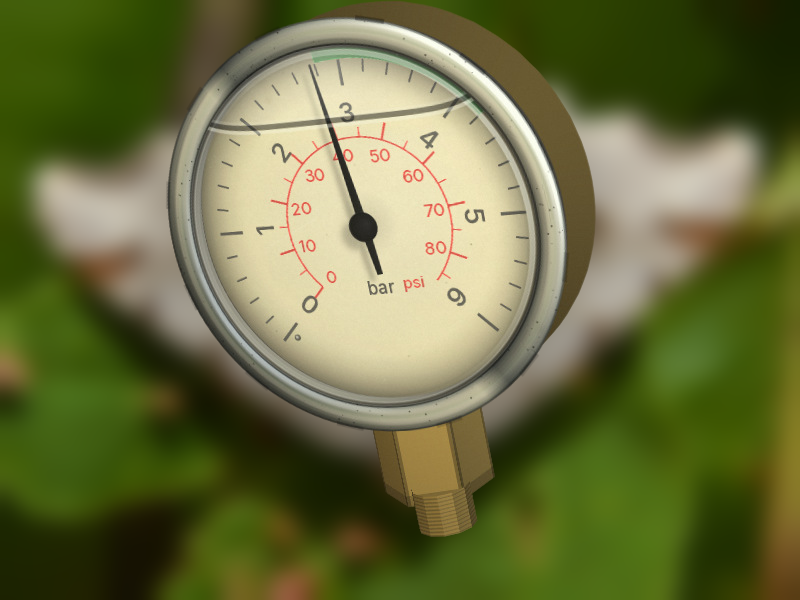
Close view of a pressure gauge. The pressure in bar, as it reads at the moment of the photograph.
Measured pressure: 2.8 bar
